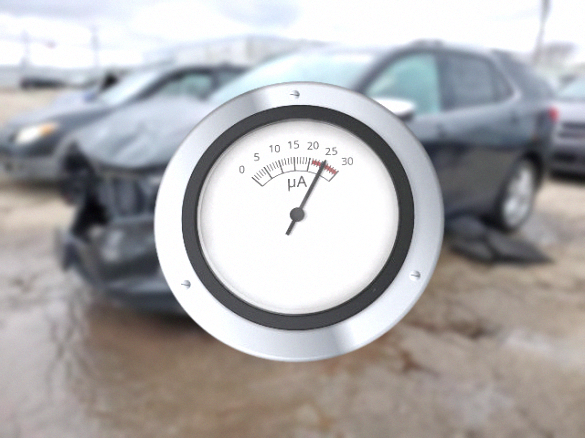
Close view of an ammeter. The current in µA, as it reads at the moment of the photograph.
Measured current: 25 µA
